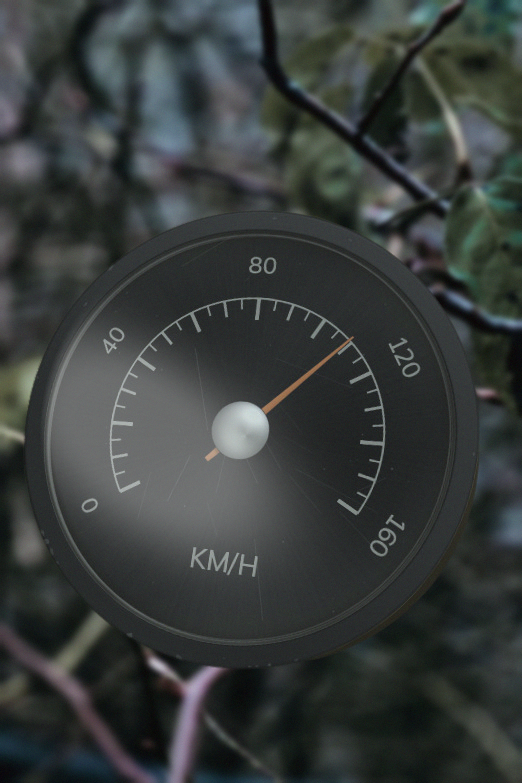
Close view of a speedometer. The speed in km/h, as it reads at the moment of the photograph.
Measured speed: 110 km/h
